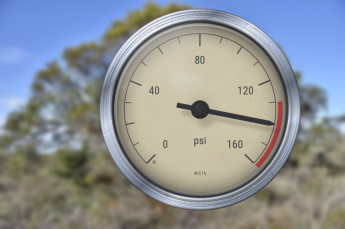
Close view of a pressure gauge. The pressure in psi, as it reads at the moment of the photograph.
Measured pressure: 140 psi
